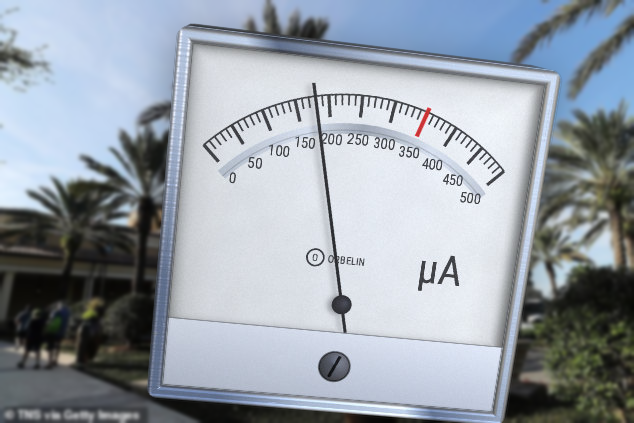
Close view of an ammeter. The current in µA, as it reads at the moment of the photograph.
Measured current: 180 µA
